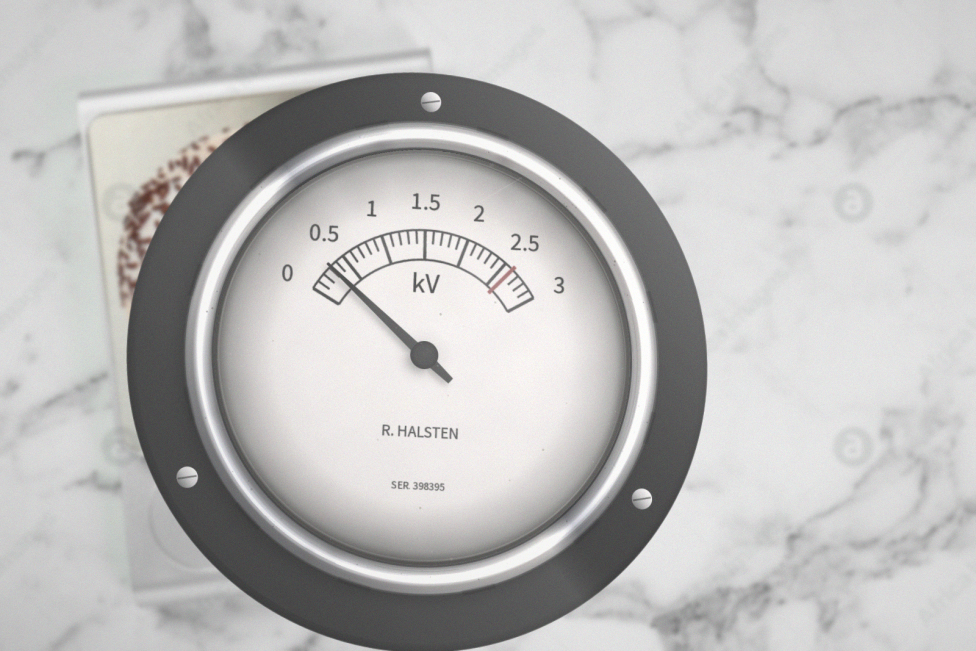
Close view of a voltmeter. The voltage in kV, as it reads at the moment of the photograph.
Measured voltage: 0.3 kV
